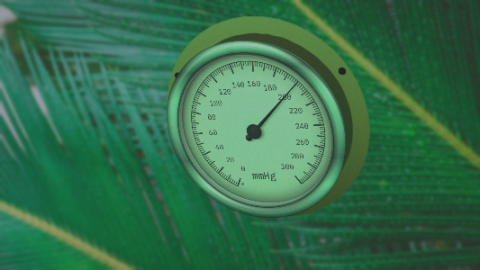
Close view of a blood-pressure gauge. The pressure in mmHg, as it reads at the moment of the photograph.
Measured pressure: 200 mmHg
